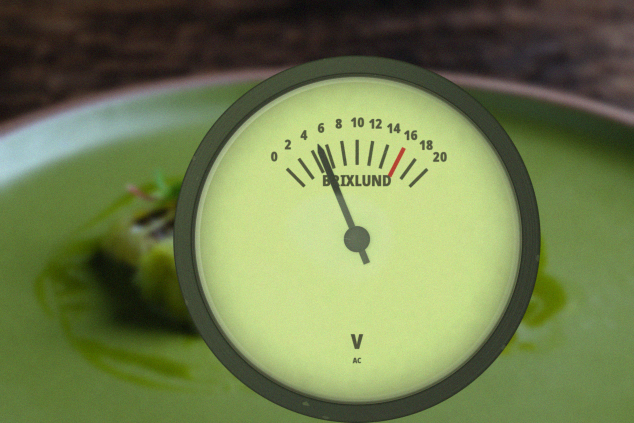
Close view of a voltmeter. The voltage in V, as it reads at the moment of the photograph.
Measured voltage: 5 V
